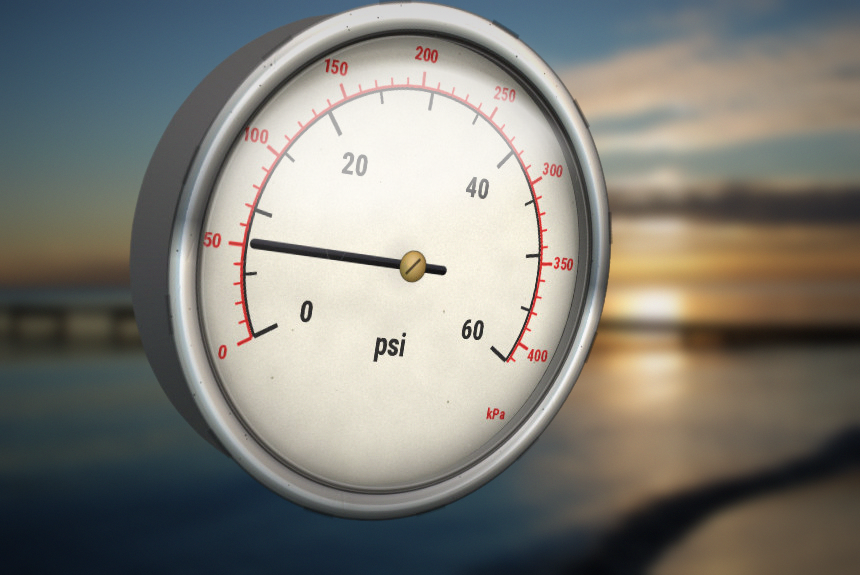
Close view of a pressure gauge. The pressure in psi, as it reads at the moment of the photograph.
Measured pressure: 7.5 psi
